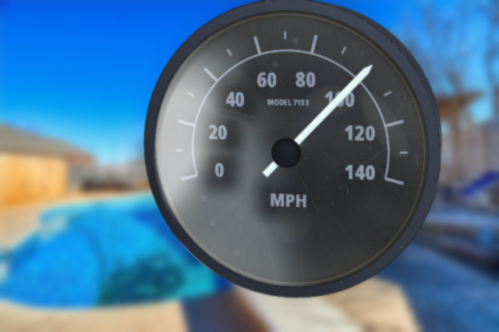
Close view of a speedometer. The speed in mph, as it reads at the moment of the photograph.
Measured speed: 100 mph
